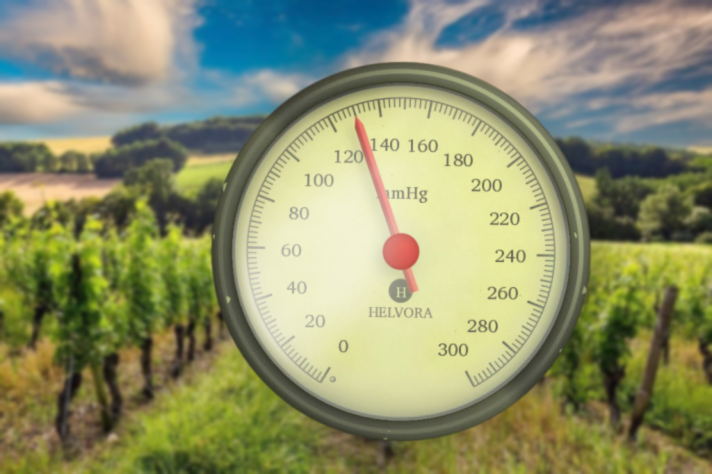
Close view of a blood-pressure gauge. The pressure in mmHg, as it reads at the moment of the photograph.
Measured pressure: 130 mmHg
